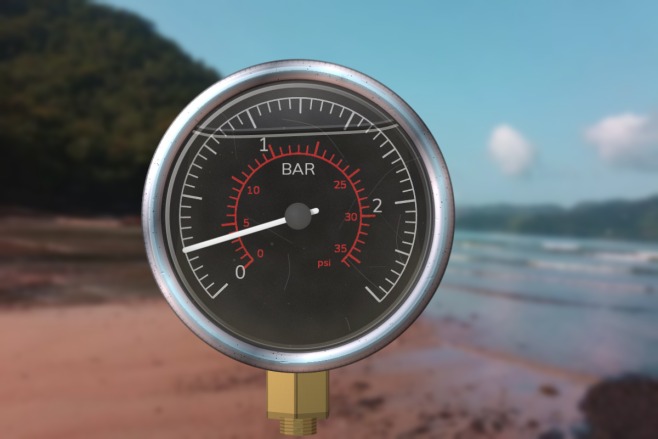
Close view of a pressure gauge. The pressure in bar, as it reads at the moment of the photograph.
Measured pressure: 0.25 bar
